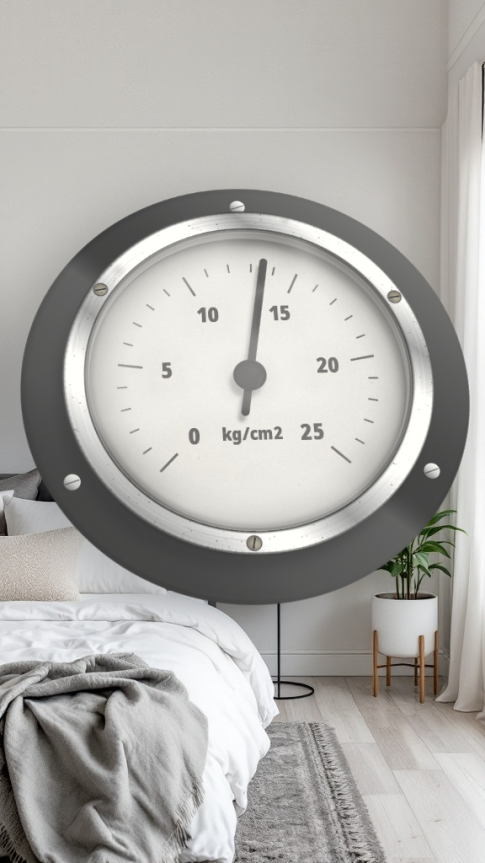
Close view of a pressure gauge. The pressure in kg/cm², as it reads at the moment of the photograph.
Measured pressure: 13.5 kg/cm²
